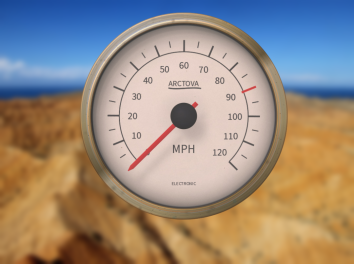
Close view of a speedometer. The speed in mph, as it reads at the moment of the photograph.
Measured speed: 0 mph
